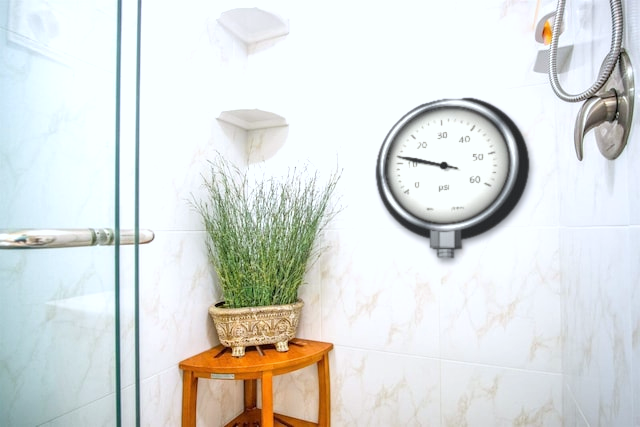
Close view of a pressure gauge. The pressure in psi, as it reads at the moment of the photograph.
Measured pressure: 12 psi
